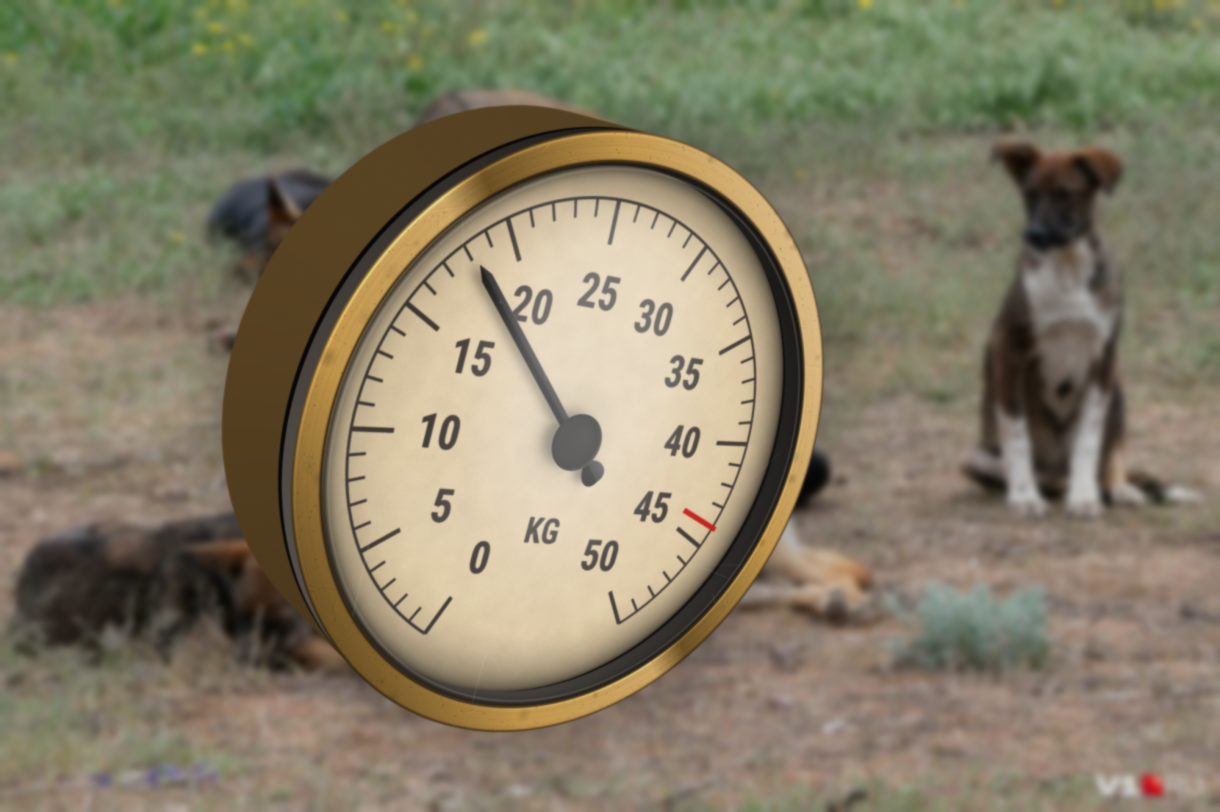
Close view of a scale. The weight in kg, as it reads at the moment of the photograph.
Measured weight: 18 kg
